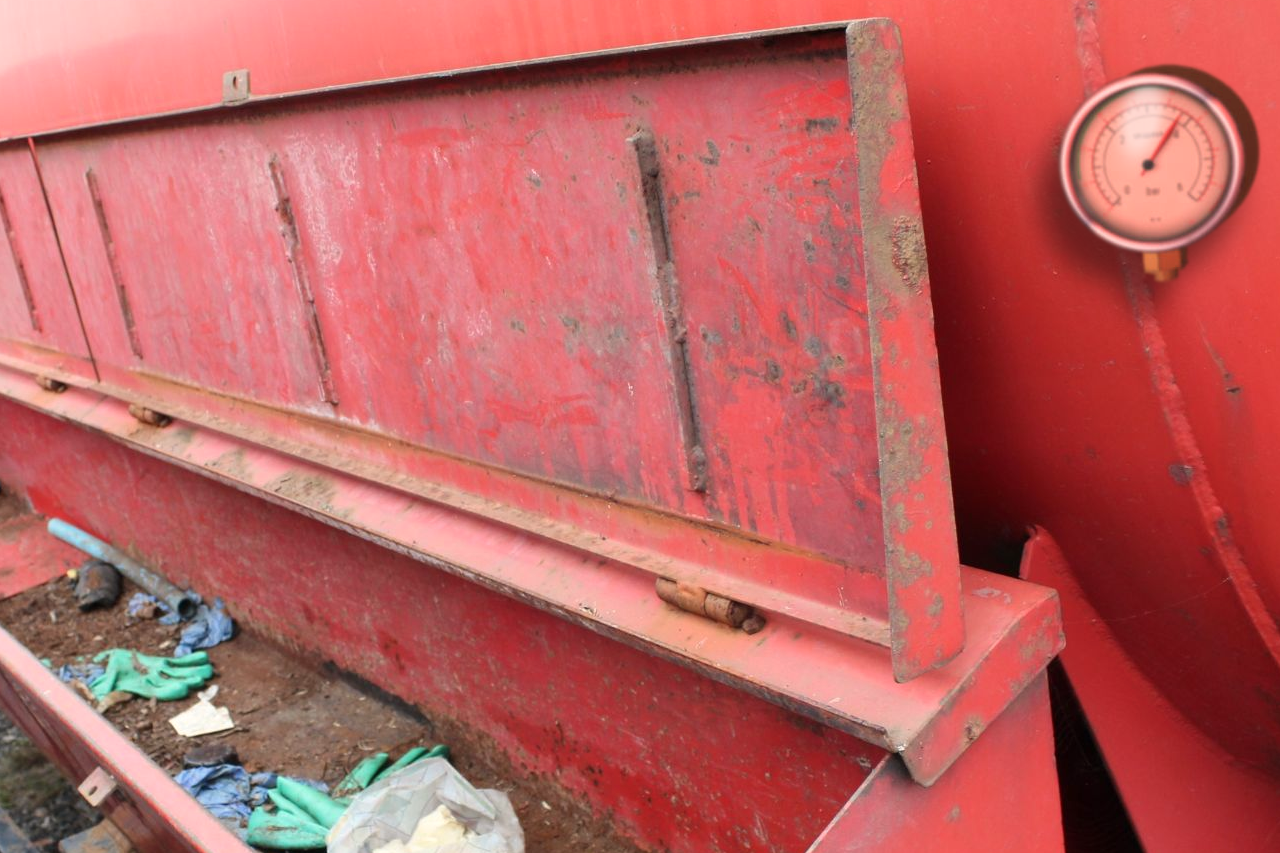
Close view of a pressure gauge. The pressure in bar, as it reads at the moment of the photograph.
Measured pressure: 3.8 bar
